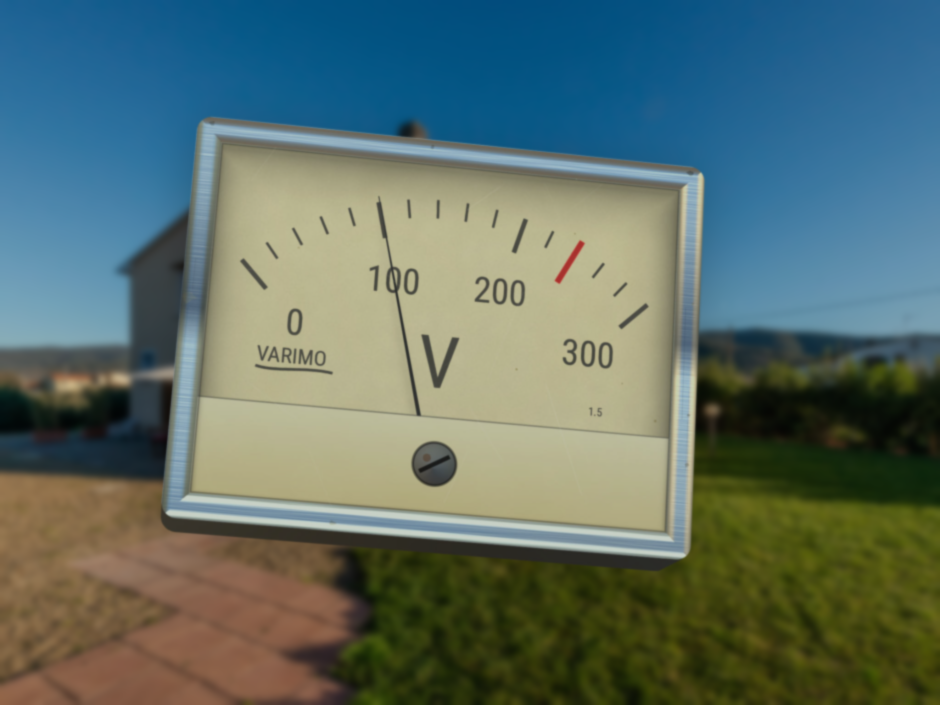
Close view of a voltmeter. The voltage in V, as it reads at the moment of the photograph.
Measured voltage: 100 V
